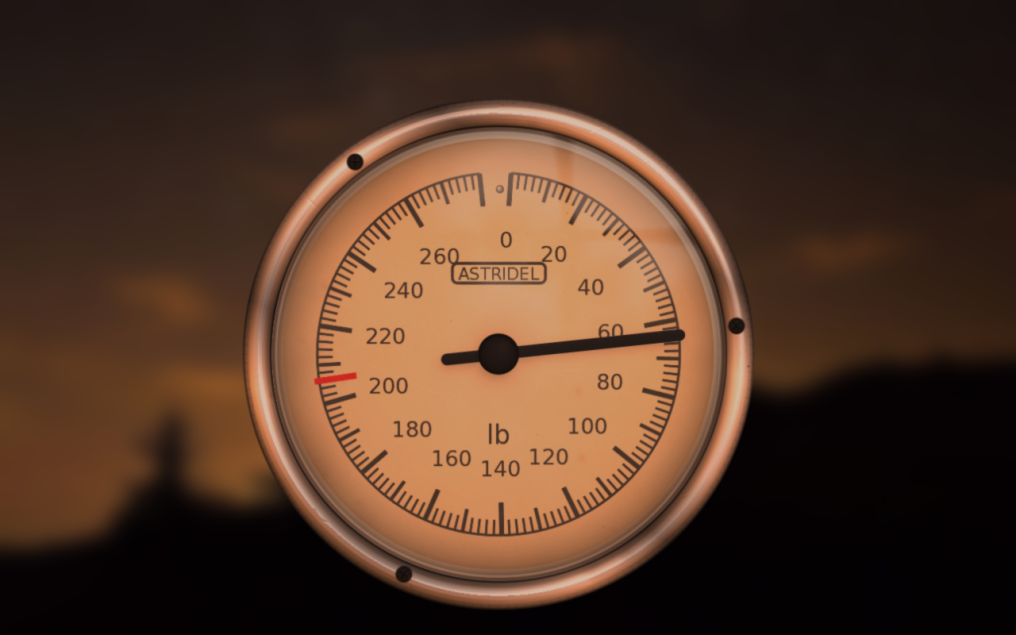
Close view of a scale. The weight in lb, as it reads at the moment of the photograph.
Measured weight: 64 lb
